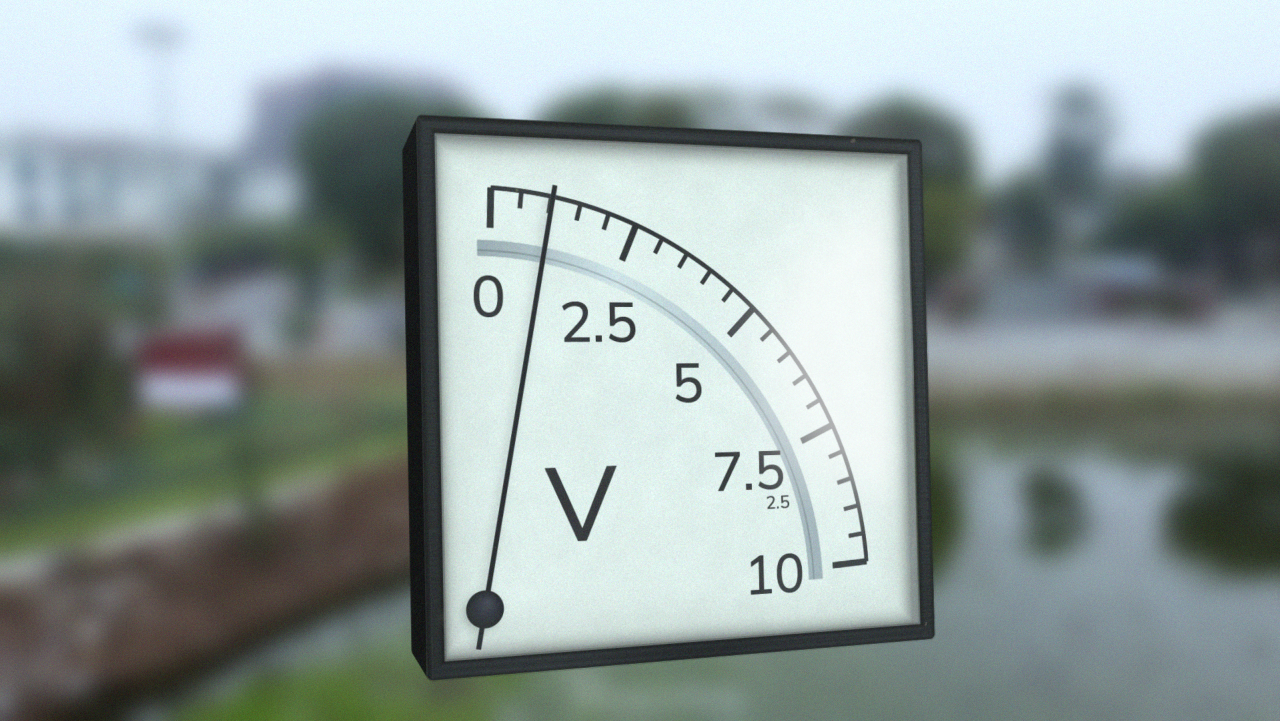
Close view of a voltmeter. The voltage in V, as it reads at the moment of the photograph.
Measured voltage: 1 V
